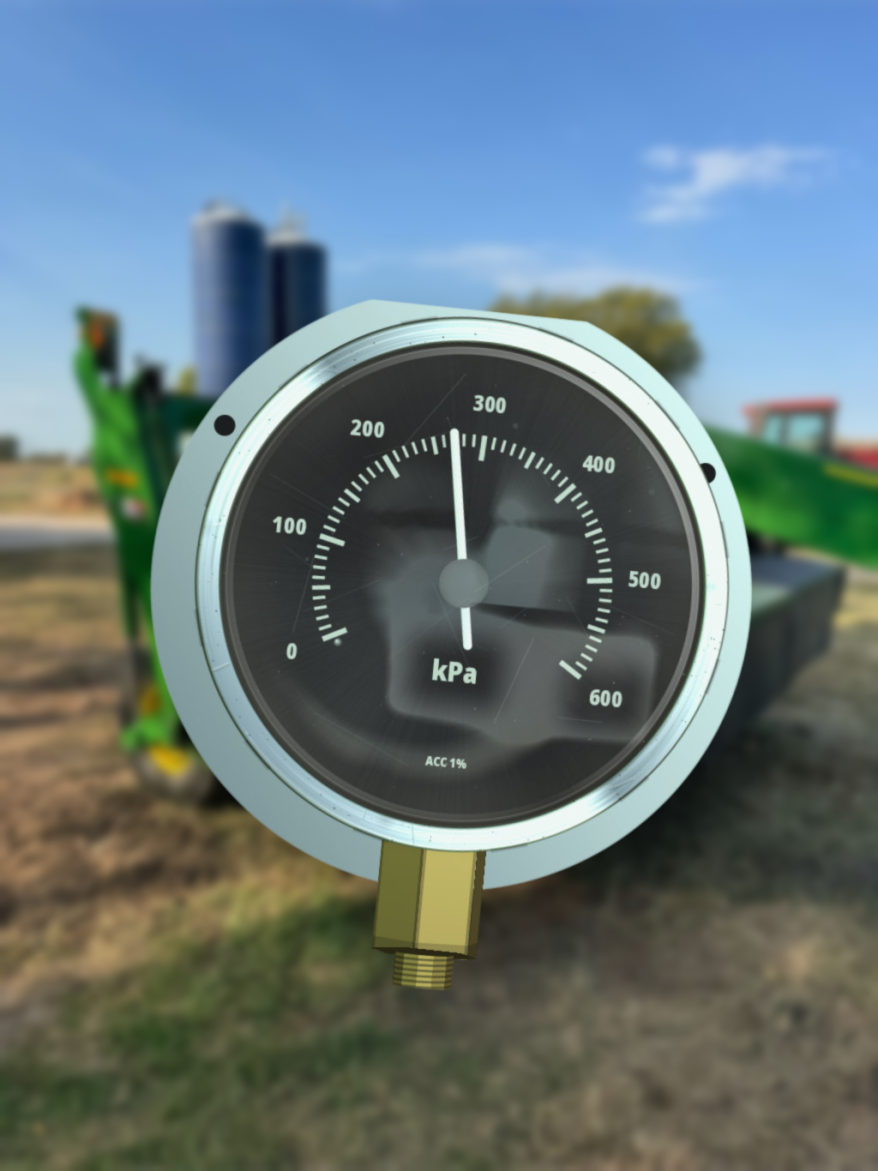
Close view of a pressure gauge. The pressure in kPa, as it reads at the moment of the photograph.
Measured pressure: 270 kPa
